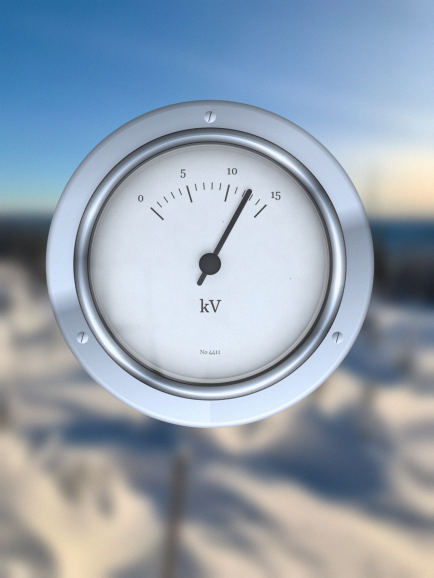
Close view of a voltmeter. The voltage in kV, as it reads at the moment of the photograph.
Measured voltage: 12.5 kV
